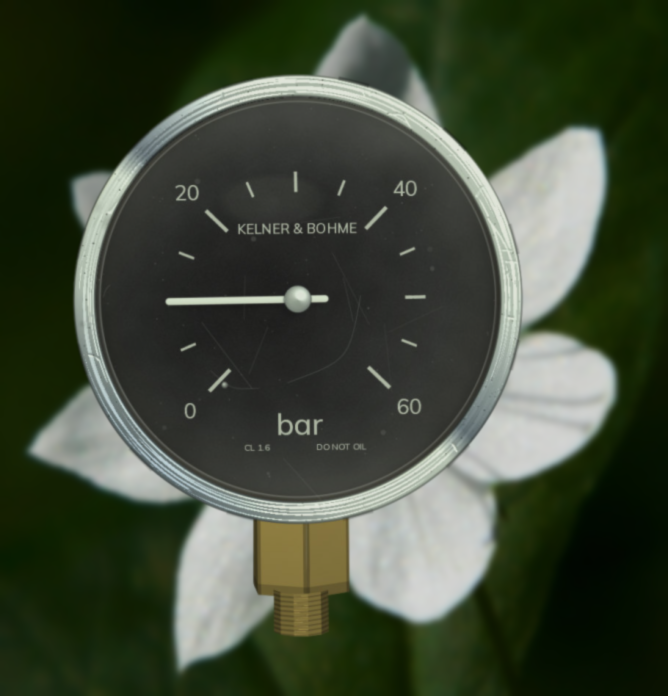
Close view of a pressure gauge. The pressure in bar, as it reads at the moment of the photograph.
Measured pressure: 10 bar
